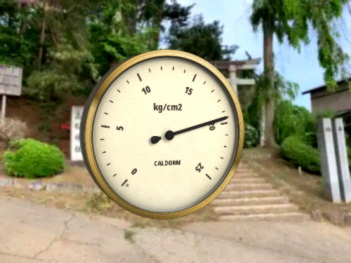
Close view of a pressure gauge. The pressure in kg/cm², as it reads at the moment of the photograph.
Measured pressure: 19.5 kg/cm²
